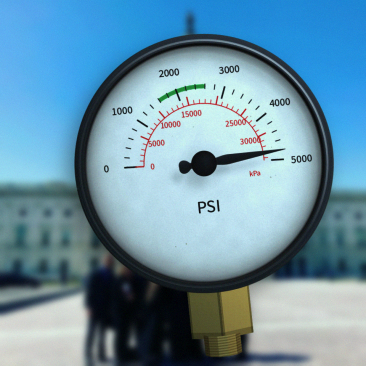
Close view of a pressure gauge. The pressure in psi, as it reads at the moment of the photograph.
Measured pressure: 4800 psi
